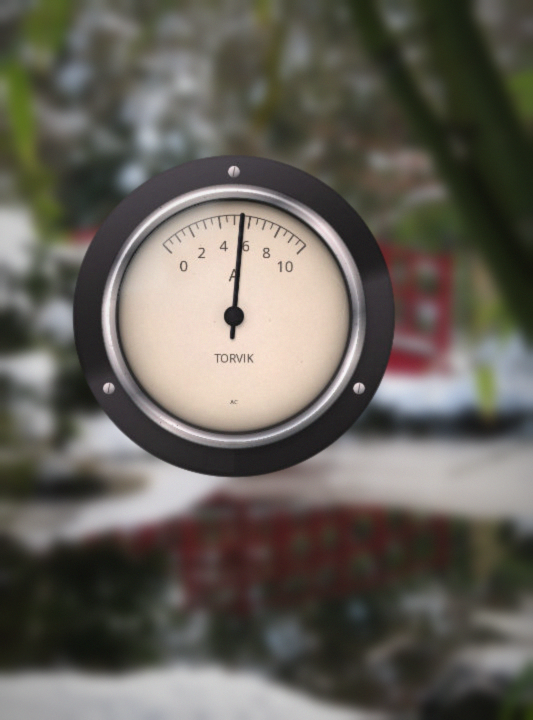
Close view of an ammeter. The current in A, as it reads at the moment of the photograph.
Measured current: 5.5 A
